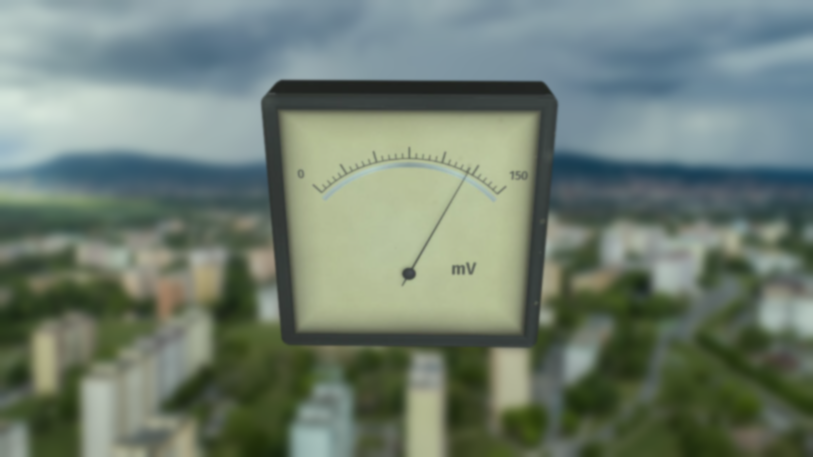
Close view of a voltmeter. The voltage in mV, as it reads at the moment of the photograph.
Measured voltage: 120 mV
